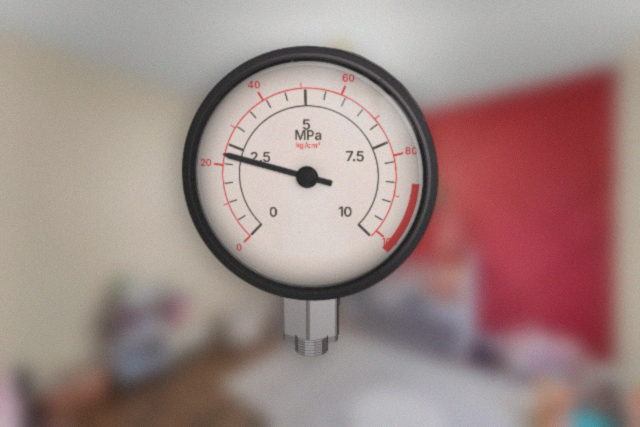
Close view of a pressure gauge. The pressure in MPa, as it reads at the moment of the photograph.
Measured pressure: 2.25 MPa
